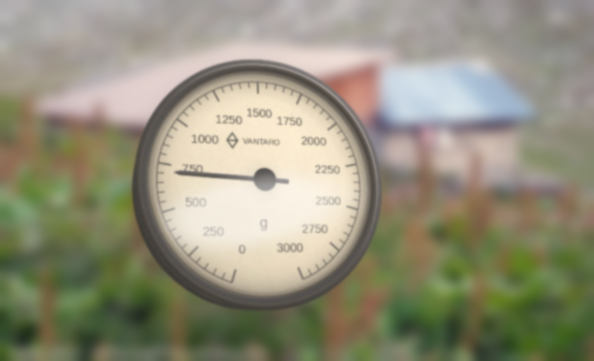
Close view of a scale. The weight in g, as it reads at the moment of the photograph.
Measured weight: 700 g
